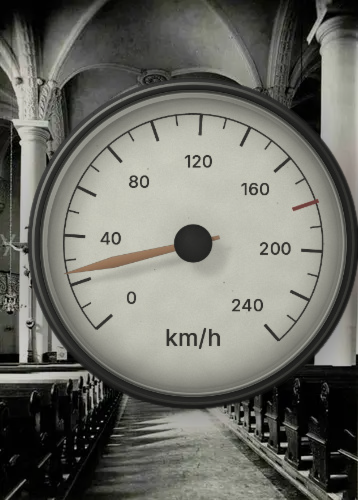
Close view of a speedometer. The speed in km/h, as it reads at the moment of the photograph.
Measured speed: 25 km/h
